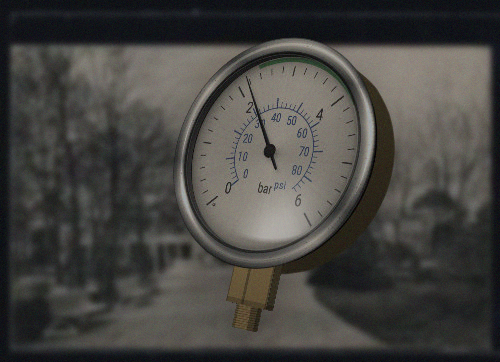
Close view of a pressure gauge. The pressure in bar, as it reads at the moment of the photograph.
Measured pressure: 2.2 bar
